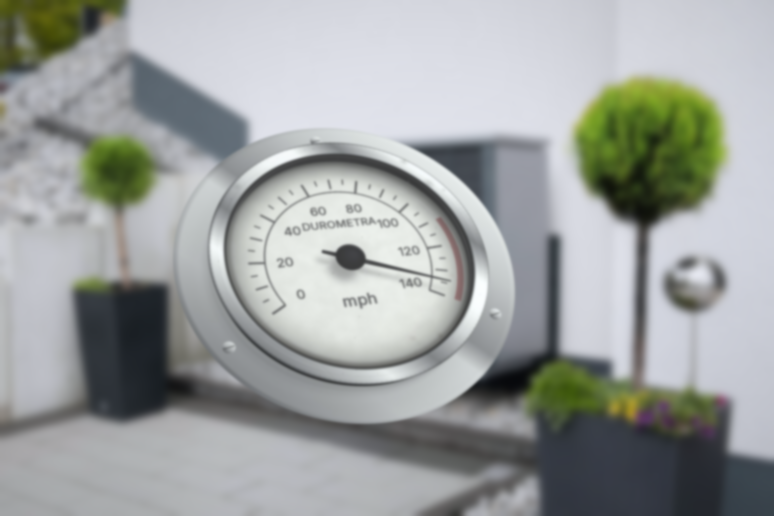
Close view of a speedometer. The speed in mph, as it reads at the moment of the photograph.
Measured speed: 135 mph
